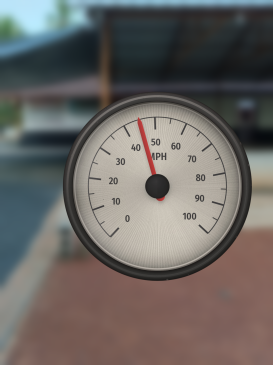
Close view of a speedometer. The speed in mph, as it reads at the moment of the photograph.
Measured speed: 45 mph
